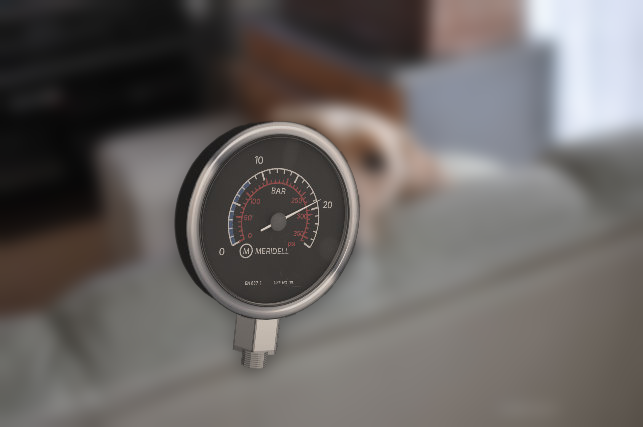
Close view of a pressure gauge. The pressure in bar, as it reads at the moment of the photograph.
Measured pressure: 19 bar
